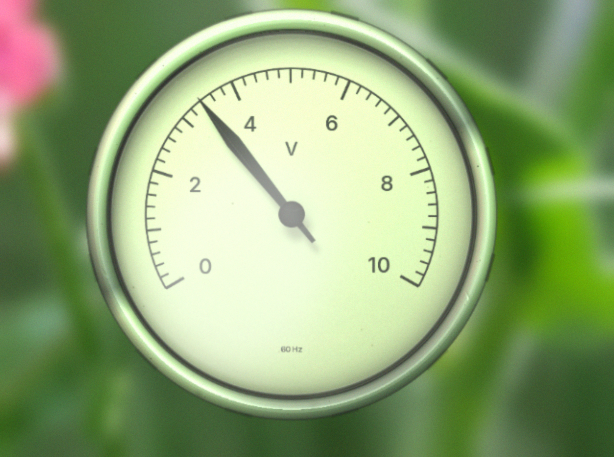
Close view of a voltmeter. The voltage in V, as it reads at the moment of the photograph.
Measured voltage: 3.4 V
